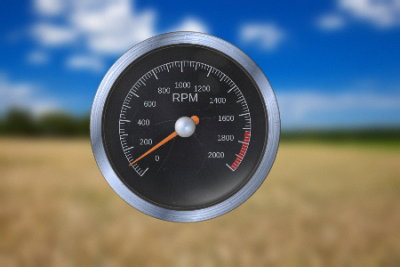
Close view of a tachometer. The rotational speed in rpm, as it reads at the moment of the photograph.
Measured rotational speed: 100 rpm
